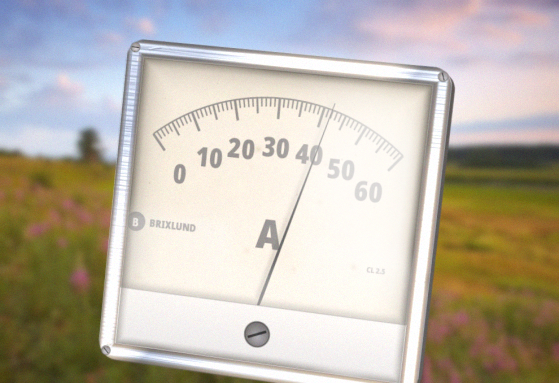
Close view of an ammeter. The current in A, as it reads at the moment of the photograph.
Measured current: 42 A
